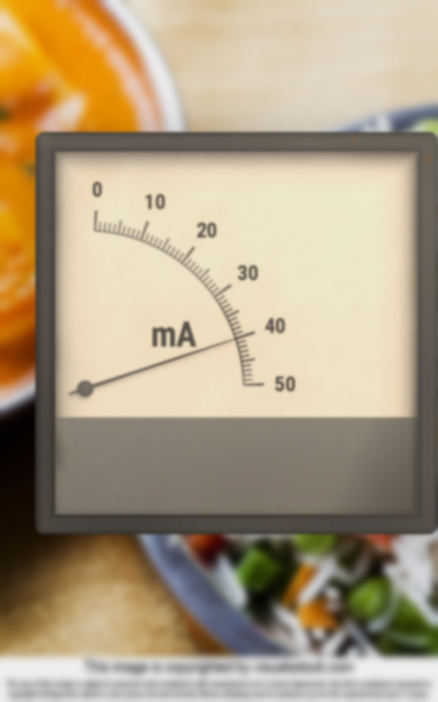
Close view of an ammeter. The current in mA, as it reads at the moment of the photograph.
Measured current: 40 mA
